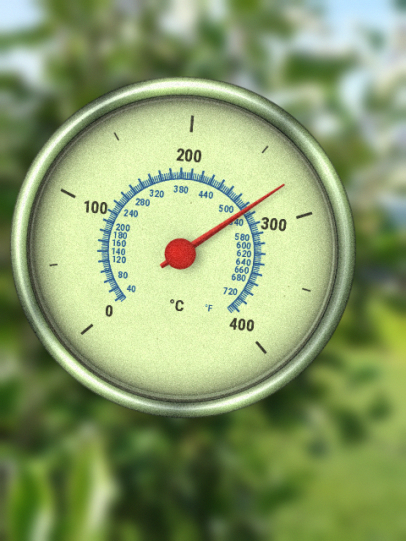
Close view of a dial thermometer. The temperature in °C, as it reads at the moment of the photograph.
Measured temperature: 275 °C
